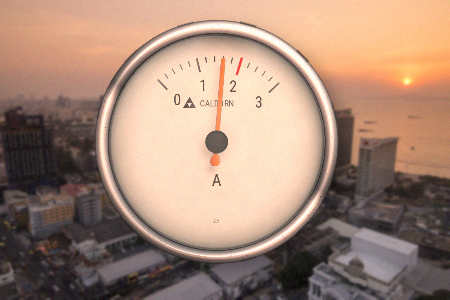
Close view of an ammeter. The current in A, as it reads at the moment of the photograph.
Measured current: 1.6 A
